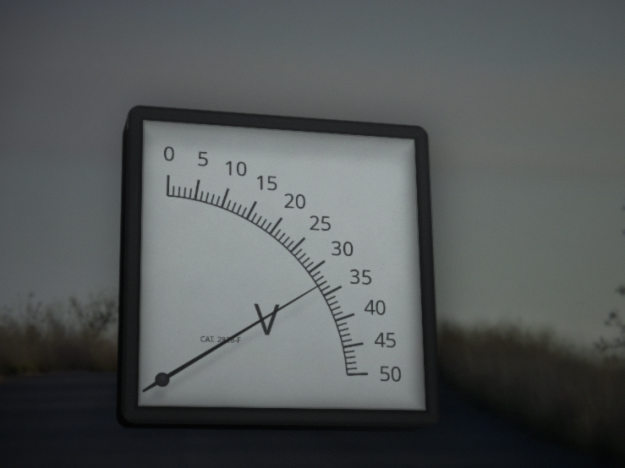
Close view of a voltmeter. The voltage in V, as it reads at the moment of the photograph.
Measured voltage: 33 V
